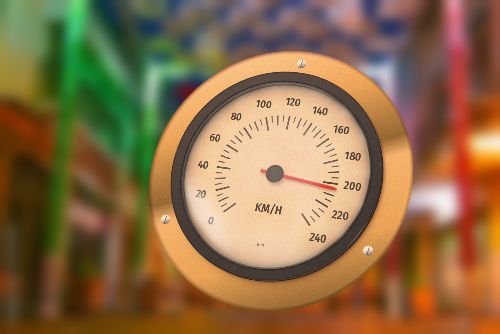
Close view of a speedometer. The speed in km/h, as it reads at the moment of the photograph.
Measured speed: 205 km/h
